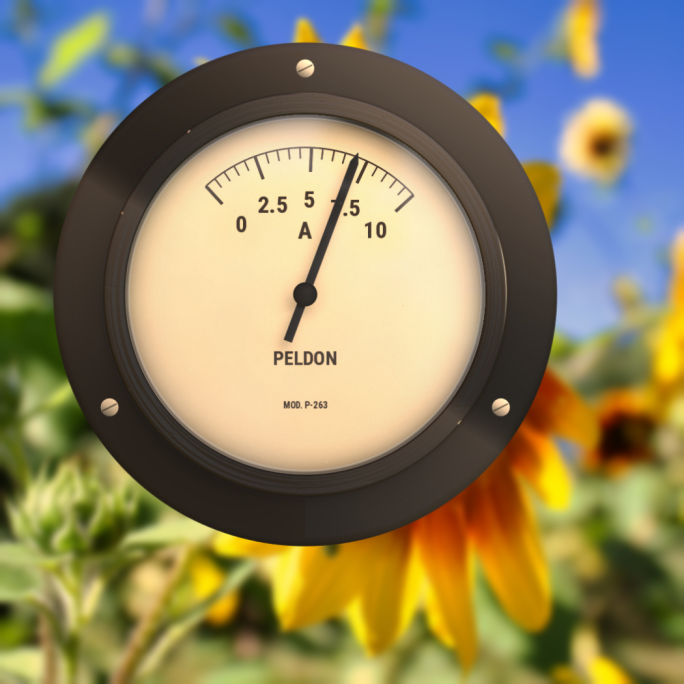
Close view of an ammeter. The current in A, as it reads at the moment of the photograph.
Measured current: 7 A
